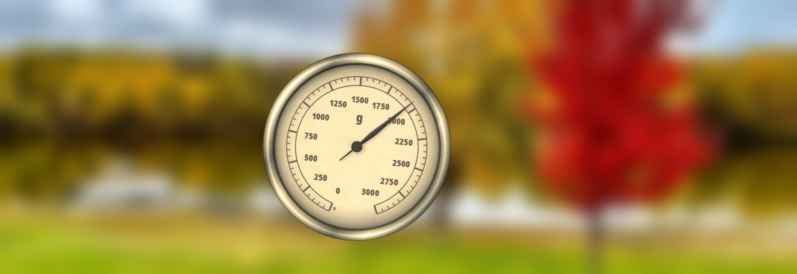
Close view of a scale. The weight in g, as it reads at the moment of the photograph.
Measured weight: 1950 g
